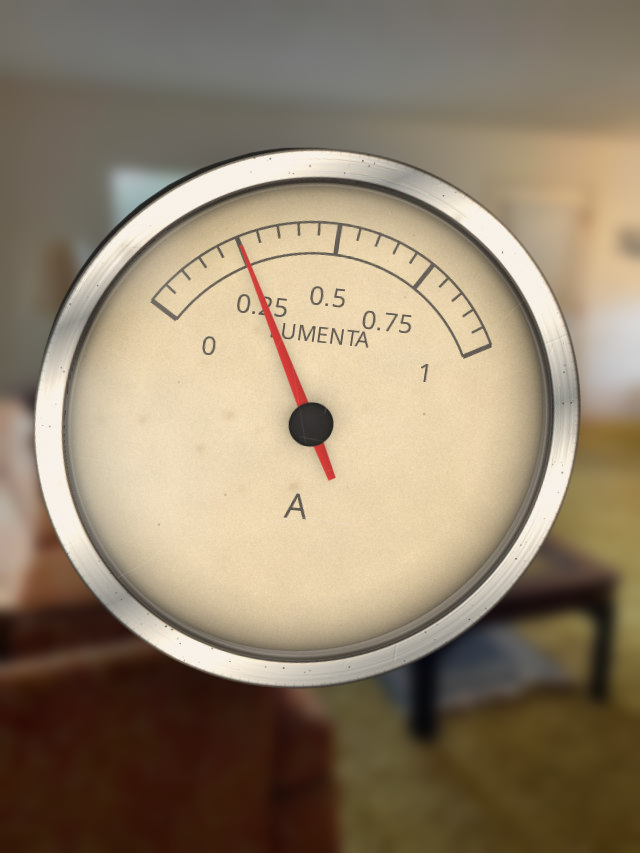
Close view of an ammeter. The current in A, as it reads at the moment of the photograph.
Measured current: 0.25 A
